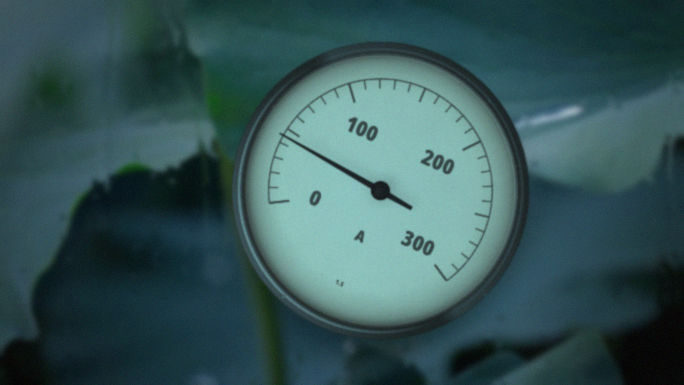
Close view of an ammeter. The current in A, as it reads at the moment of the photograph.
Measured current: 45 A
